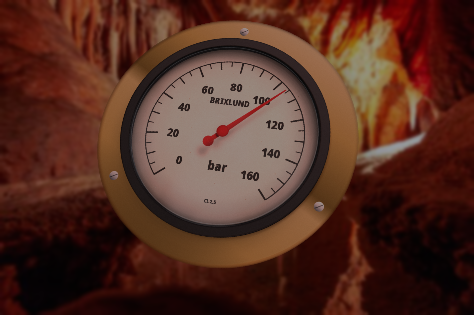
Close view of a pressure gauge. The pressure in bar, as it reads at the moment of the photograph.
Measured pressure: 105 bar
